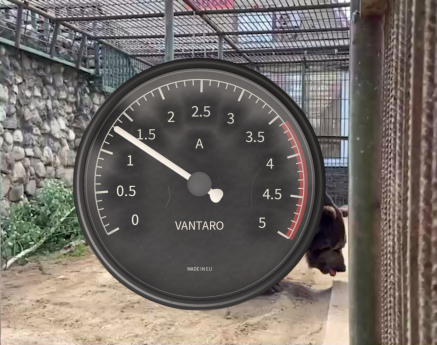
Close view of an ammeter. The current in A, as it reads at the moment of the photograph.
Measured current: 1.3 A
